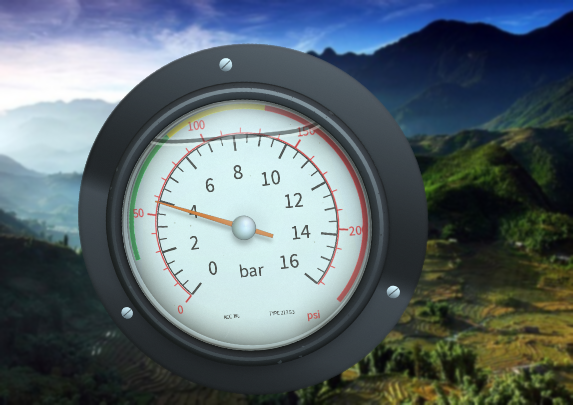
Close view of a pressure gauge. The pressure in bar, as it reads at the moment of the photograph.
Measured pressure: 4 bar
